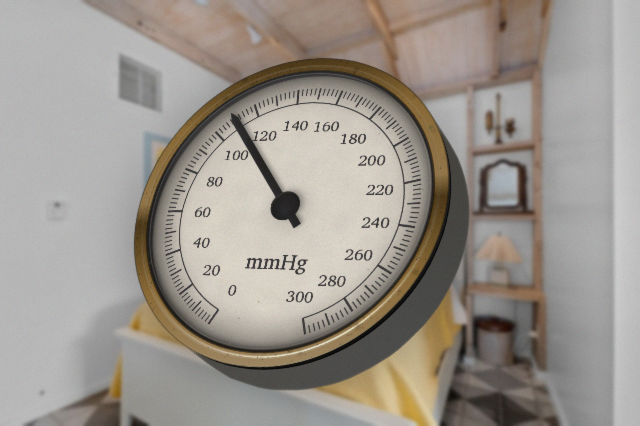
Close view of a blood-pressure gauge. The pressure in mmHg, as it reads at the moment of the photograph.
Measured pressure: 110 mmHg
